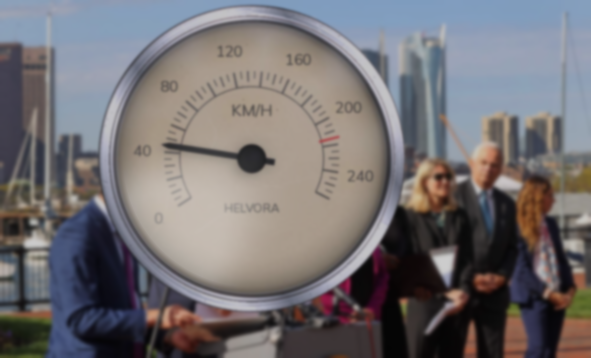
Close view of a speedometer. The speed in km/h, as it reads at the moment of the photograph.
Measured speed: 45 km/h
